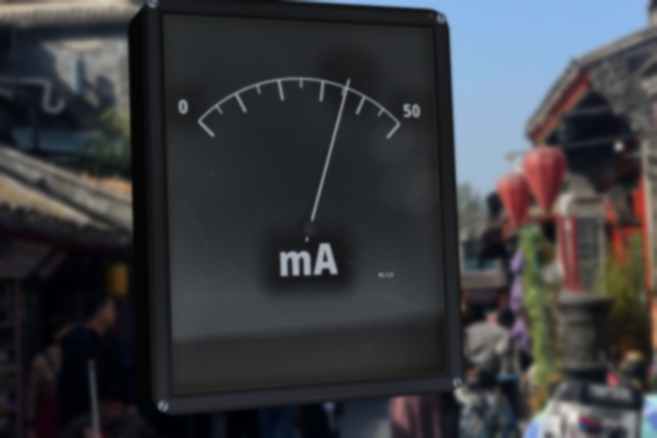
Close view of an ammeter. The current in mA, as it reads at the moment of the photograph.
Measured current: 35 mA
